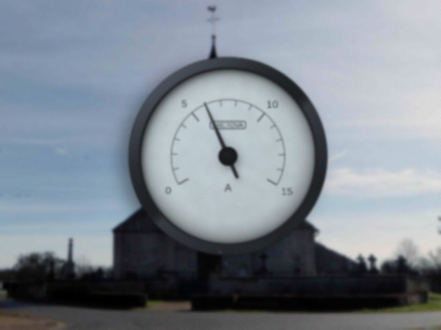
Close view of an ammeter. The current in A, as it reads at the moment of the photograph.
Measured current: 6 A
